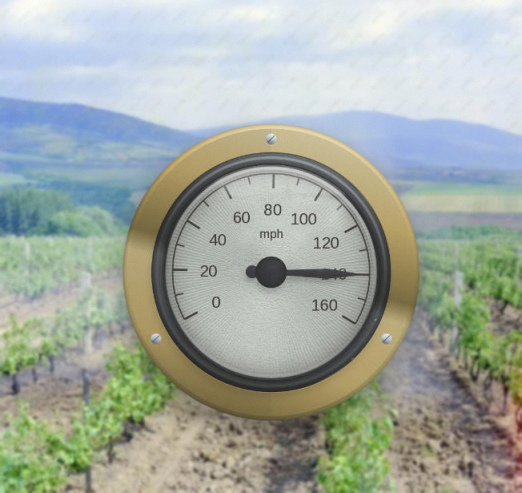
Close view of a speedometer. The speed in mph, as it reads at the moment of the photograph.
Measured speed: 140 mph
